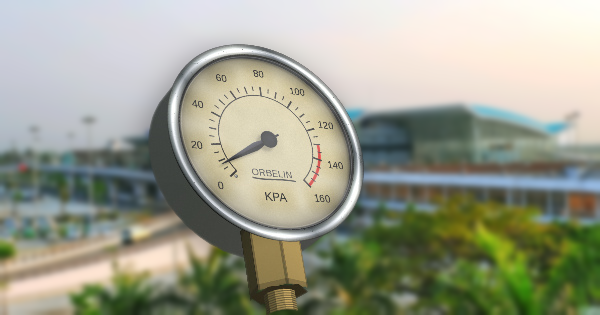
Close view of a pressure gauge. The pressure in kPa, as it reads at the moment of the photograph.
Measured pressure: 7.5 kPa
